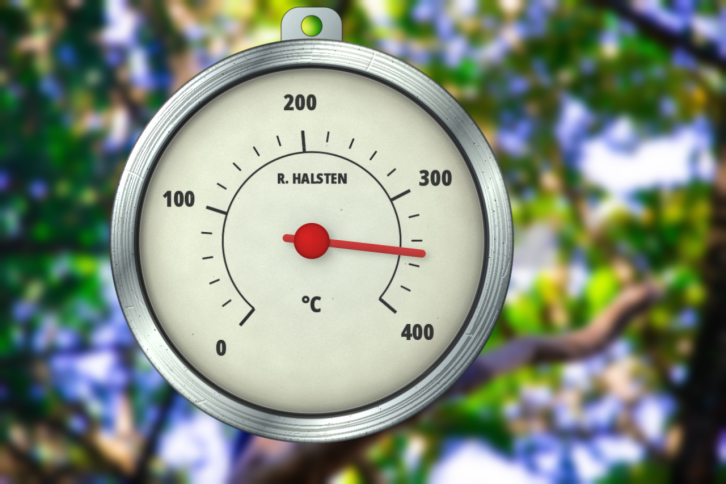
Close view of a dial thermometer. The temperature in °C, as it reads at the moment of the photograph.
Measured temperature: 350 °C
